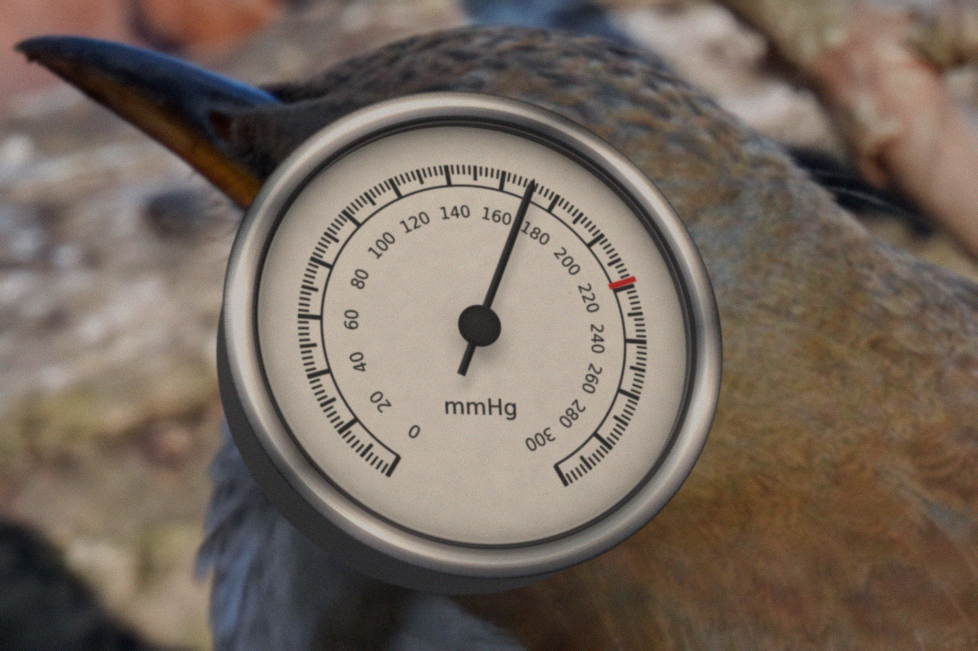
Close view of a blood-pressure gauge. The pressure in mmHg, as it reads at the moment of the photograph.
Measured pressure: 170 mmHg
